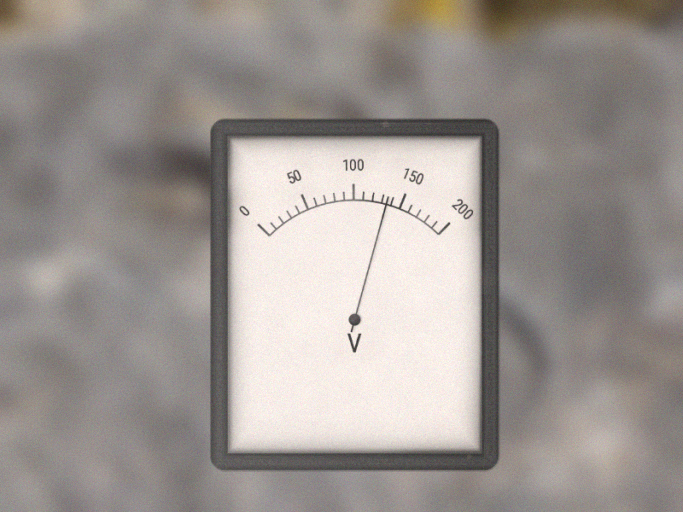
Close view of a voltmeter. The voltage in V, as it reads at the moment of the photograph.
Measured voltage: 135 V
